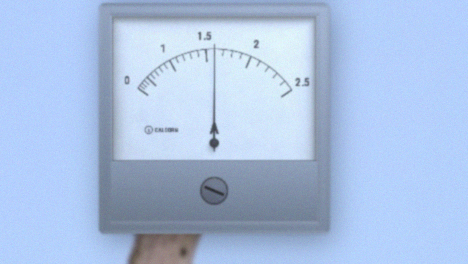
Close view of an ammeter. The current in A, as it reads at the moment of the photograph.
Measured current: 1.6 A
